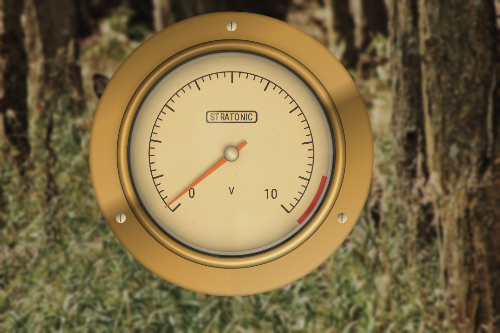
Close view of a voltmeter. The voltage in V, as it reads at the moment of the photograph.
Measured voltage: 0.2 V
